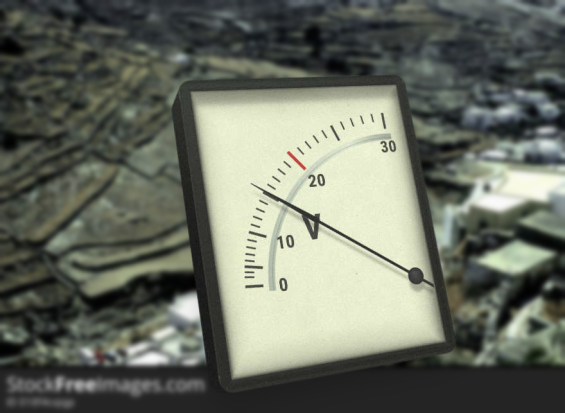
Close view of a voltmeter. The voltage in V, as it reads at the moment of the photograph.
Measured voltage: 15 V
